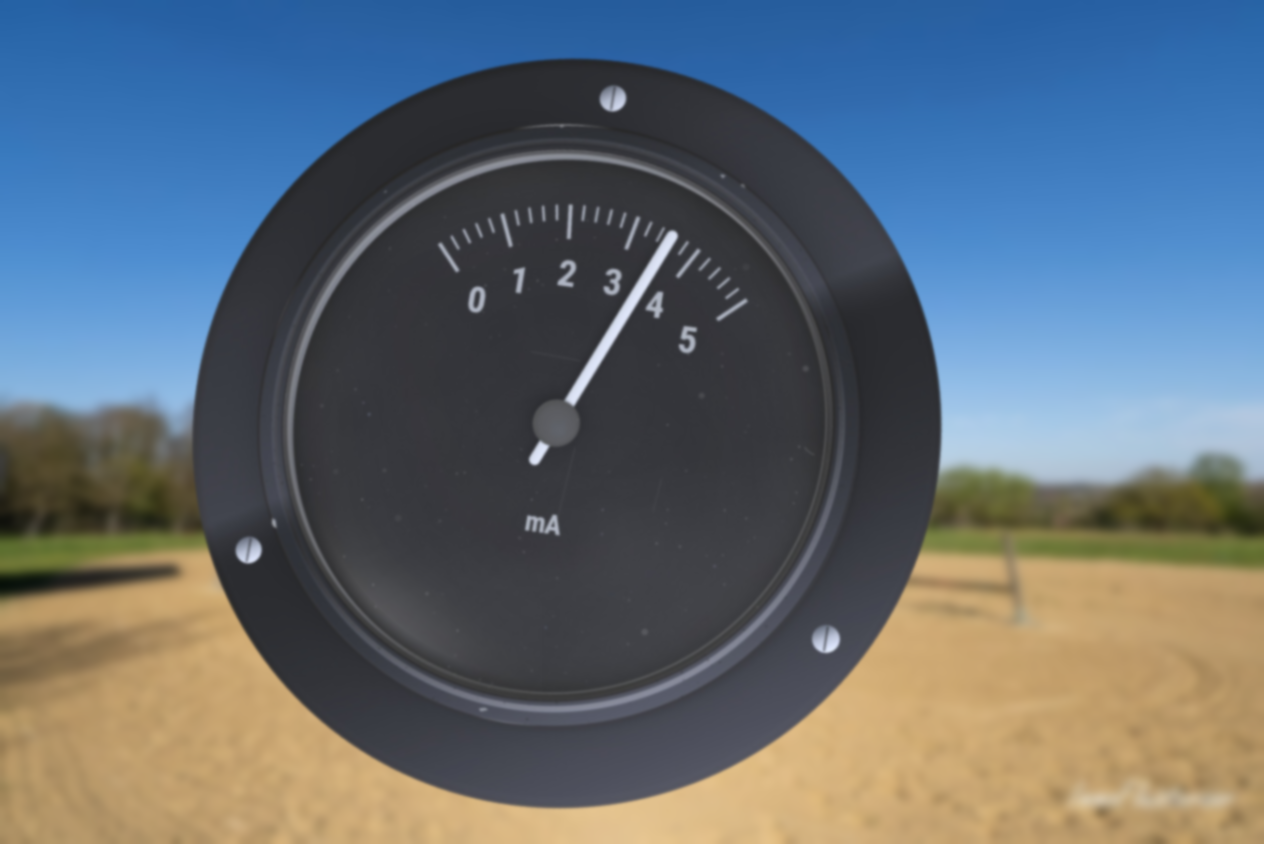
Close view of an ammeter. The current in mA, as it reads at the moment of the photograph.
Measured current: 3.6 mA
